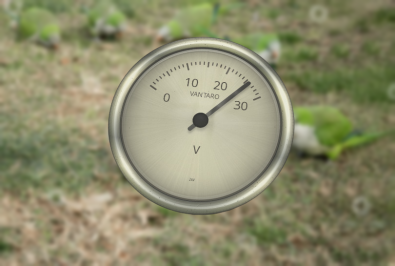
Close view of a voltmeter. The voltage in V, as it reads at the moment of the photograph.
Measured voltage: 26 V
